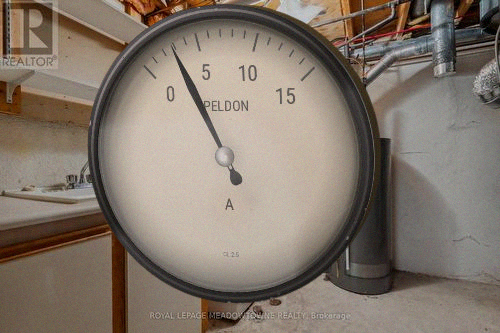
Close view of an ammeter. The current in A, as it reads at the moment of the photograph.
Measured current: 3 A
